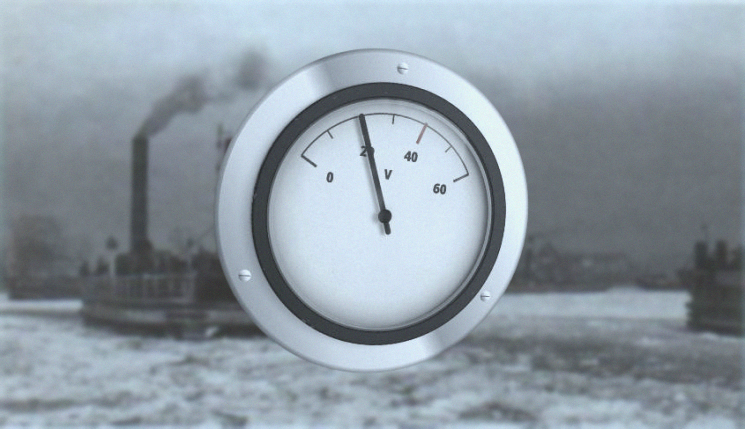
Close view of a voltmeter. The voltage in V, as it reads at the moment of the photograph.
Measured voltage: 20 V
